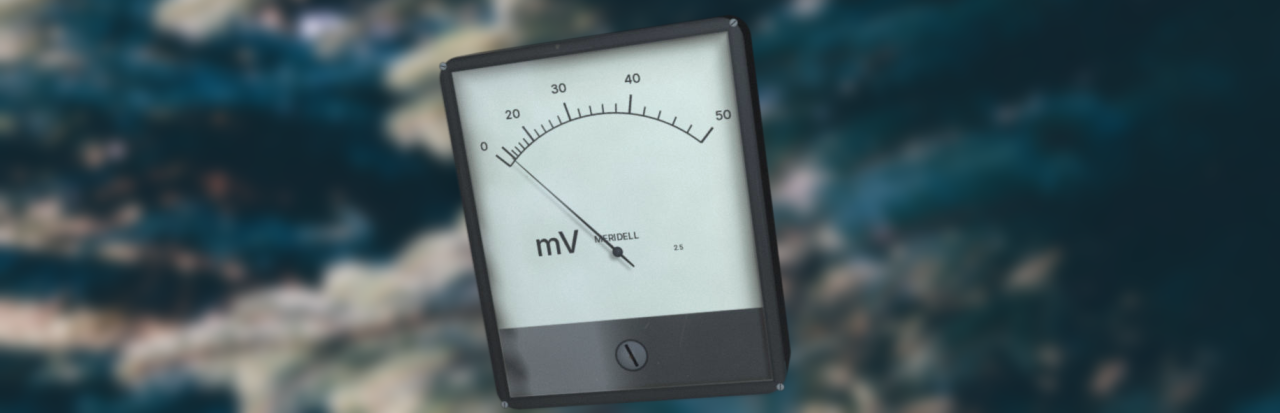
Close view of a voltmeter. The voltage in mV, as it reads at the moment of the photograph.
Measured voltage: 10 mV
